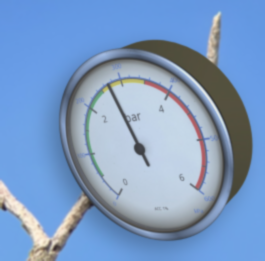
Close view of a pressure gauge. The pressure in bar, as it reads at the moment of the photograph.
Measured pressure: 2.75 bar
